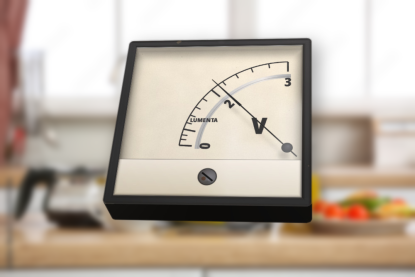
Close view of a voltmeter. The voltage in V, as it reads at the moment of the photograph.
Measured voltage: 2.1 V
